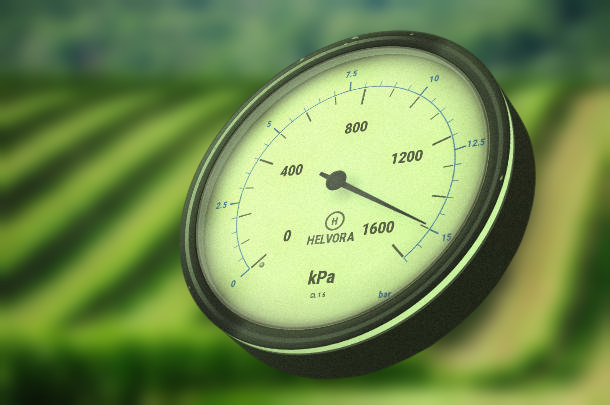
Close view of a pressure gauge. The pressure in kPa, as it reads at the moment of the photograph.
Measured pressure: 1500 kPa
